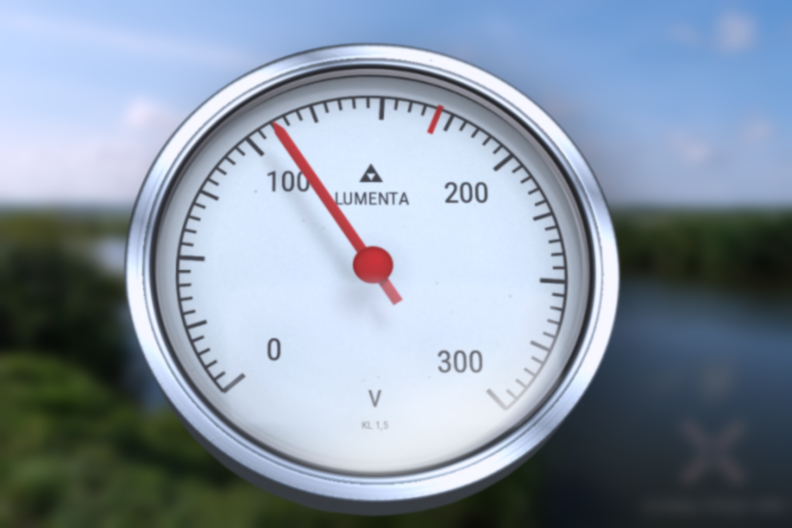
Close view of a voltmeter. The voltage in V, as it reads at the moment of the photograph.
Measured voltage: 110 V
